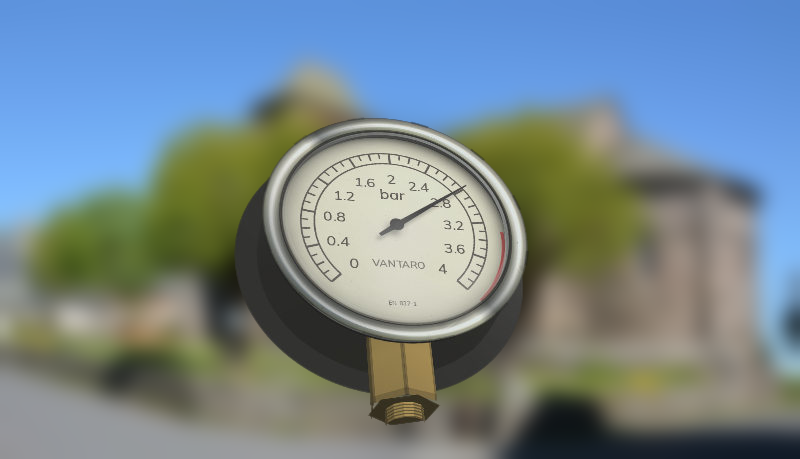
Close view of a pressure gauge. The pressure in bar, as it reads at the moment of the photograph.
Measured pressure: 2.8 bar
